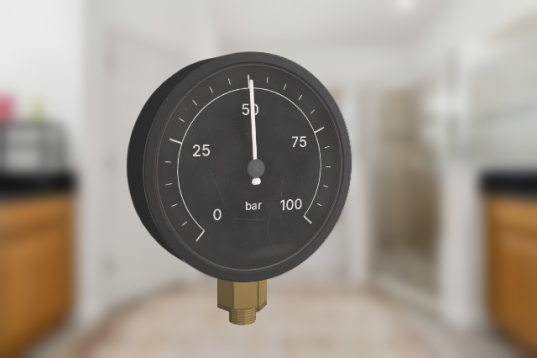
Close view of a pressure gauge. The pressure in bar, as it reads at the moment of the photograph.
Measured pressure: 50 bar
